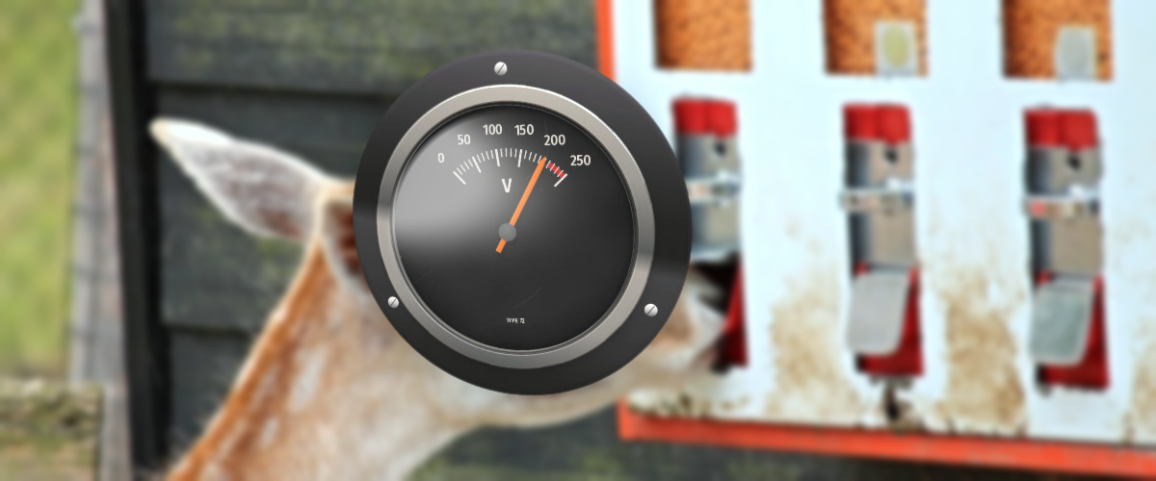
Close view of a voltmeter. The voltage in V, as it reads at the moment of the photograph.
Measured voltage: 200 V
